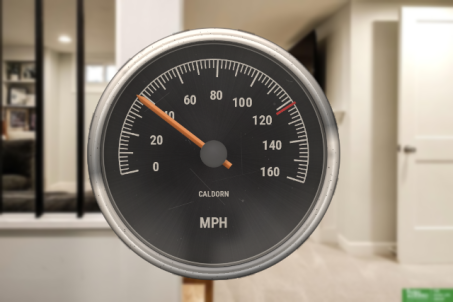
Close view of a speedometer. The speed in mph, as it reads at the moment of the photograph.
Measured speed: 38 mph
